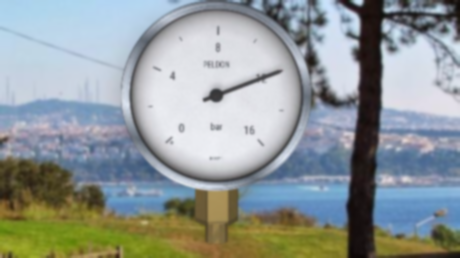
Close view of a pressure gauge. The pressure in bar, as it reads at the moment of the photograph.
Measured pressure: 12 bar
